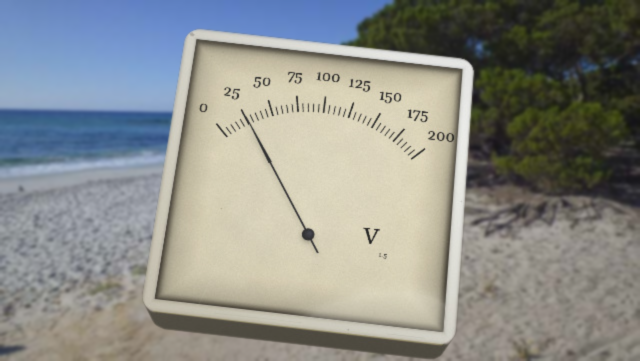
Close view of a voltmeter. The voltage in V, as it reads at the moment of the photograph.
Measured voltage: 25 V
